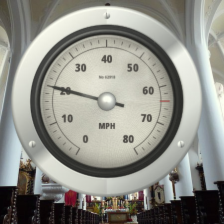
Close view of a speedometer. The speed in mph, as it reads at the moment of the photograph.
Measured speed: 20 mph
